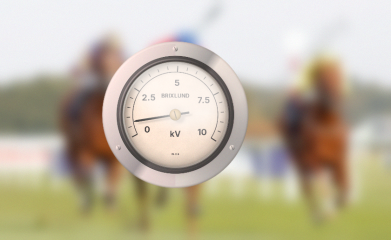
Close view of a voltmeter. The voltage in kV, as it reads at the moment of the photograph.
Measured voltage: 0.75 kV
